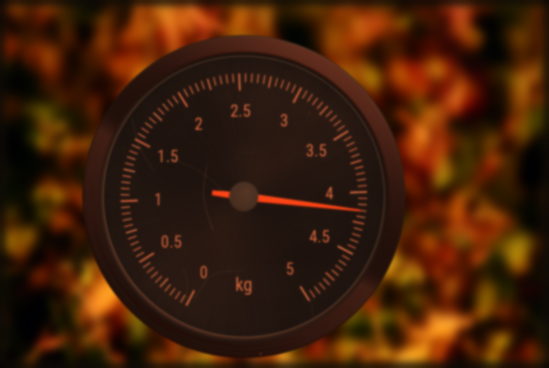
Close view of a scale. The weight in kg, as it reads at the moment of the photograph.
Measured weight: 4.15 kg
